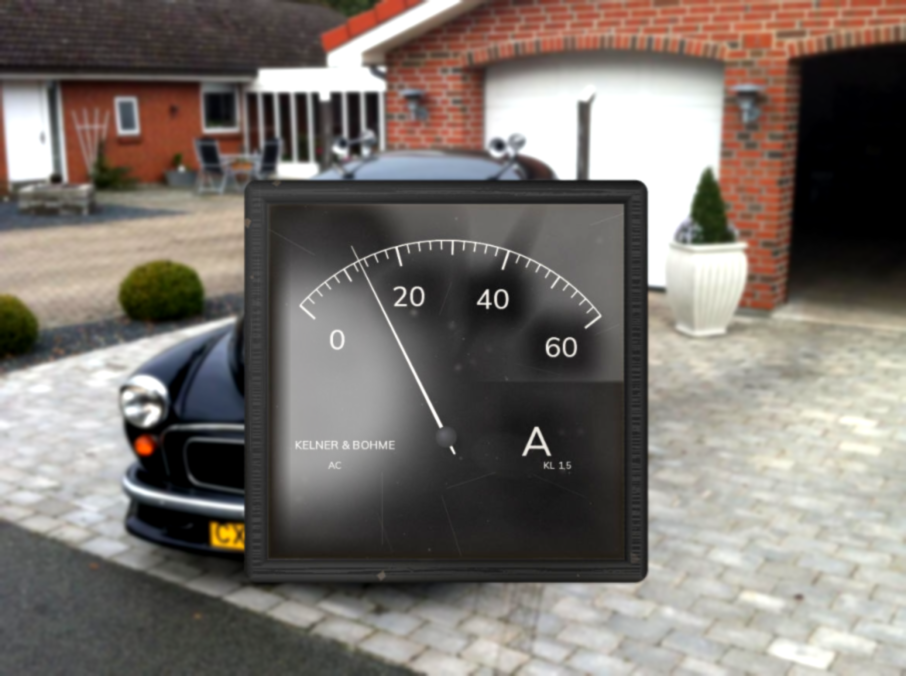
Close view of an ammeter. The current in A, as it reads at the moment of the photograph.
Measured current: 13 A
